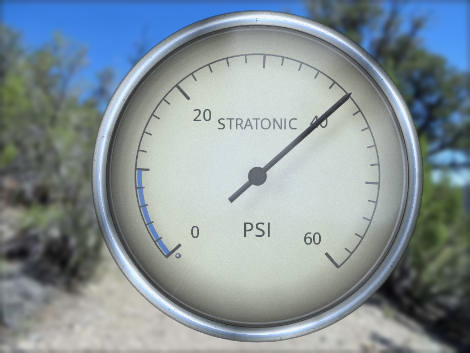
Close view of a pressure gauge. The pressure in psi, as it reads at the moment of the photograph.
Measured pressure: 40 psi
